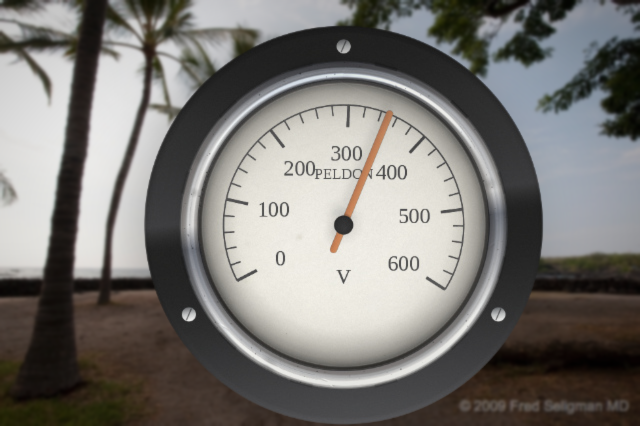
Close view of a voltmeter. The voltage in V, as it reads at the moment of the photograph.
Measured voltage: 350 V
